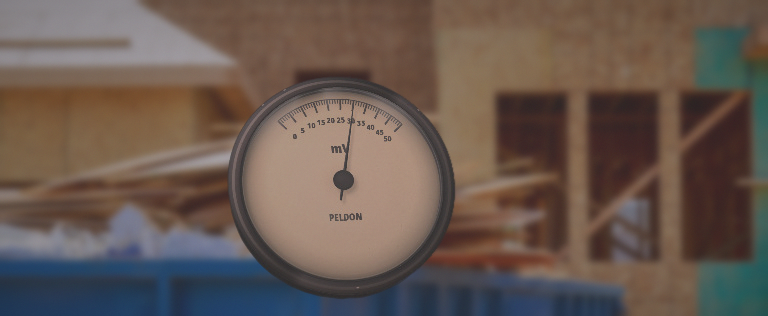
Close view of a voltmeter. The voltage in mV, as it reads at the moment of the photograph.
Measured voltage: 30 mV
